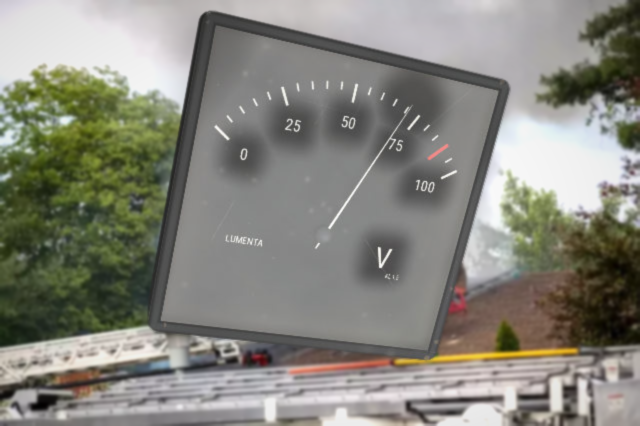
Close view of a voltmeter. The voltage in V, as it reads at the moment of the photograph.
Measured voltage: 70 V
